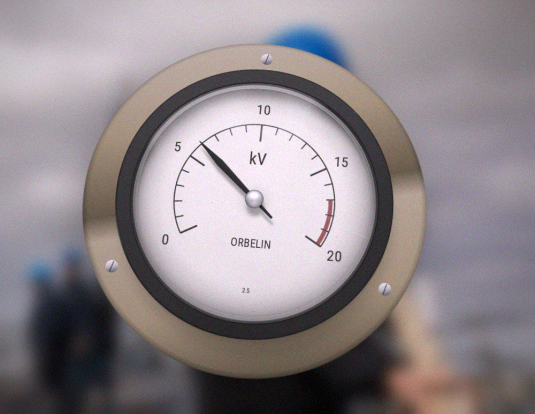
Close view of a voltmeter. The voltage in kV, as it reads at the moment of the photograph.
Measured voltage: 6 kV
